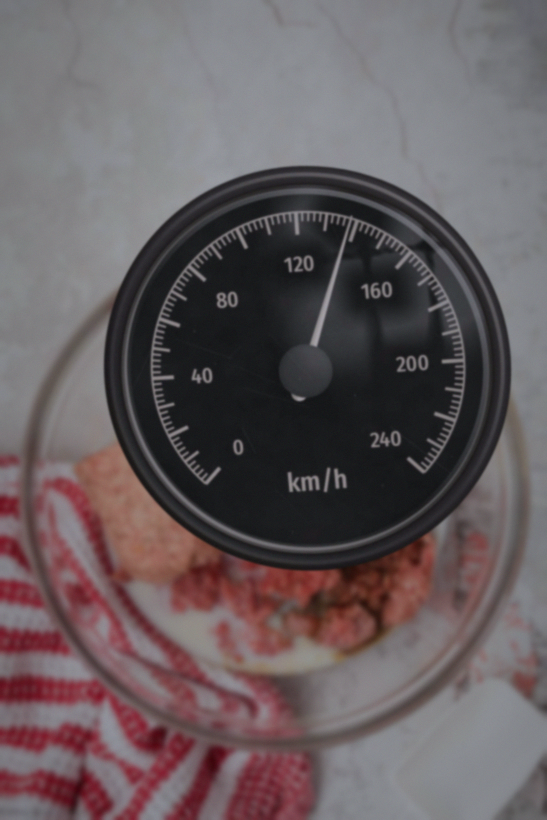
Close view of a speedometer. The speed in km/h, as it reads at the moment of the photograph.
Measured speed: 138 km/h
